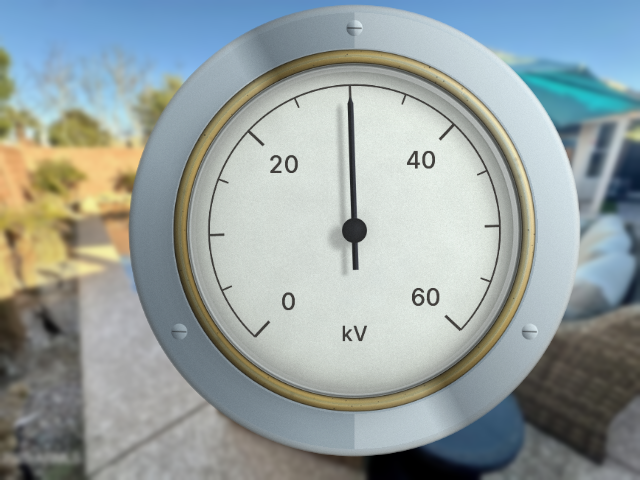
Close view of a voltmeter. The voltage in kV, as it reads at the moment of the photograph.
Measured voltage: 30 kV
